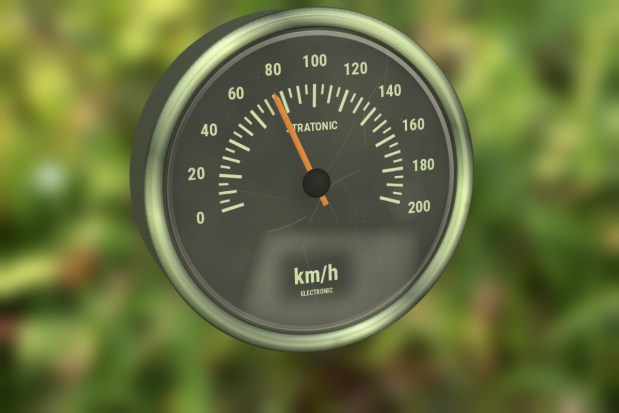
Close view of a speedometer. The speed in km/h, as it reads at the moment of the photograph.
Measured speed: 75 km/h
